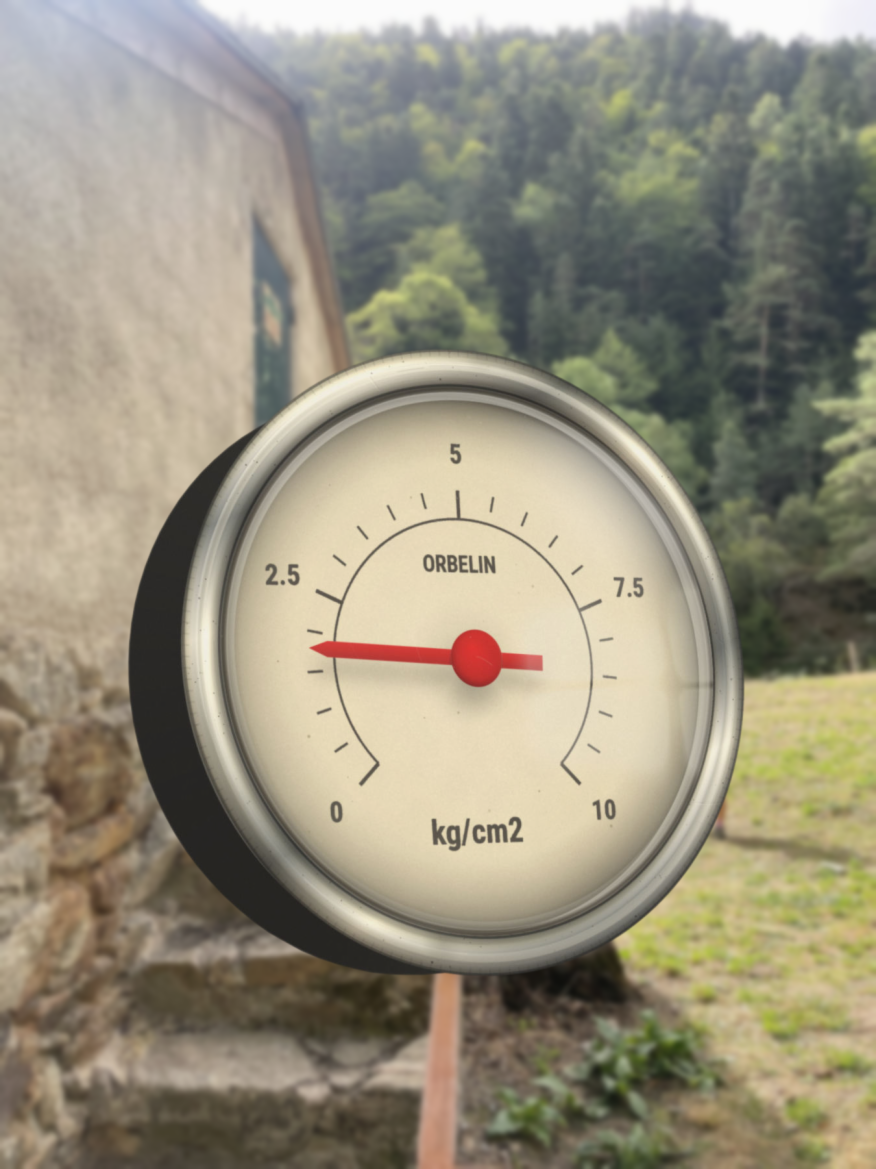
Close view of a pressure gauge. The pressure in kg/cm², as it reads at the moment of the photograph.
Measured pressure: 1.75 kg/cm²
